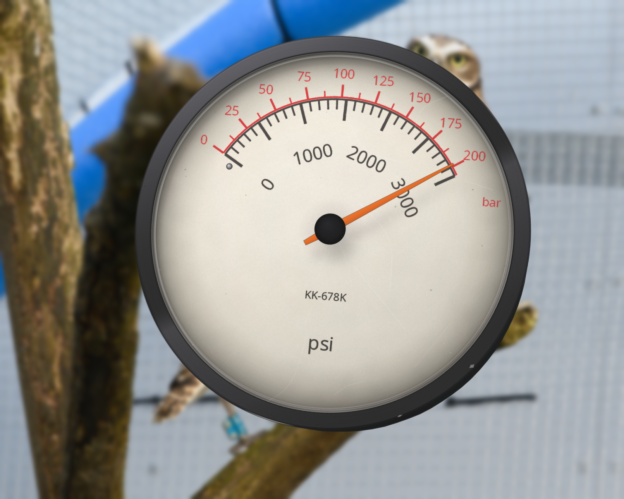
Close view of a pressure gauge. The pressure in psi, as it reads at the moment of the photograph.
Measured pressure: 2900 psi
